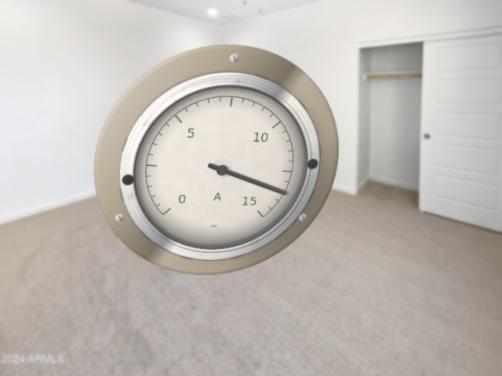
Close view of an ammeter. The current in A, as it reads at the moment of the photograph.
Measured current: 13.5 A
